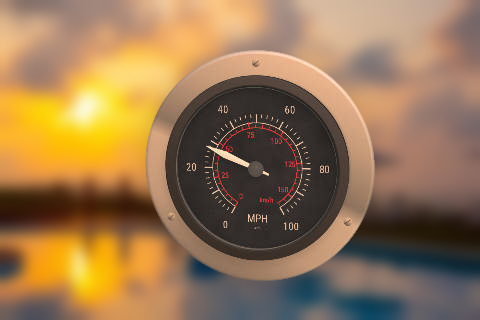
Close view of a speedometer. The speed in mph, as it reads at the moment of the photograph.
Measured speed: 28 mph
